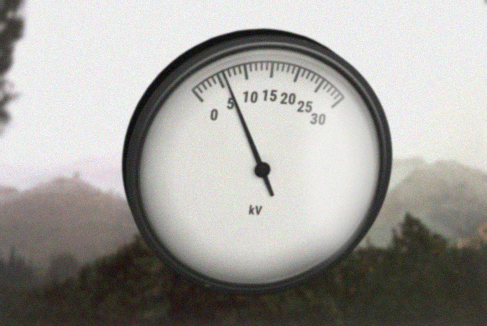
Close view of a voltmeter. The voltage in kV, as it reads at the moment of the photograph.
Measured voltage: 6 kV
